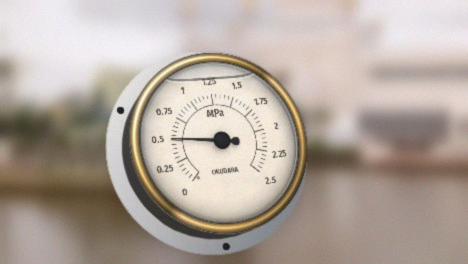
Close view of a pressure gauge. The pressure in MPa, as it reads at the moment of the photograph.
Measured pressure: 0.5 MPa
